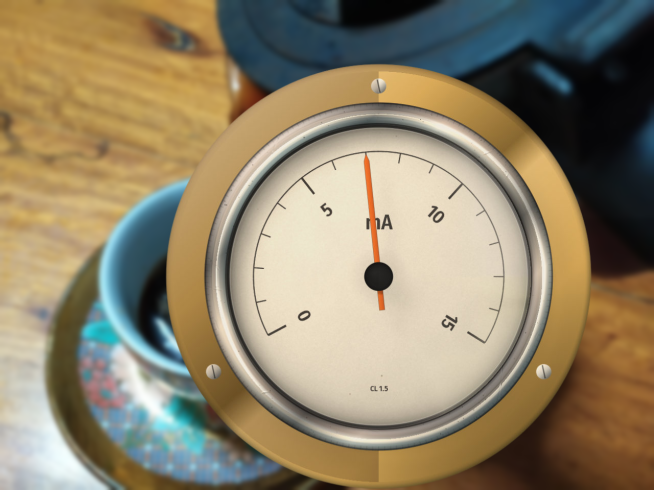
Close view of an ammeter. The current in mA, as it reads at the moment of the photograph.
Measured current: 7 mA
